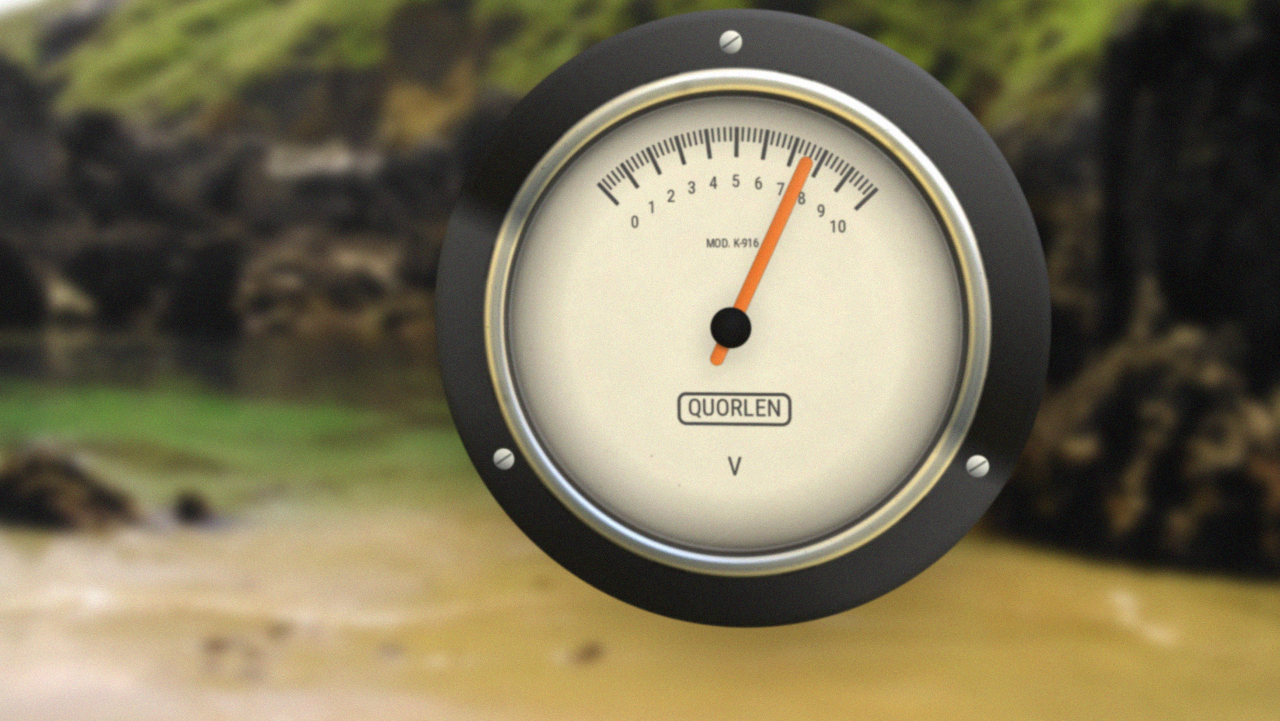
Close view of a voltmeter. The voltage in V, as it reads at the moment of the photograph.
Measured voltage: 7.6 V
